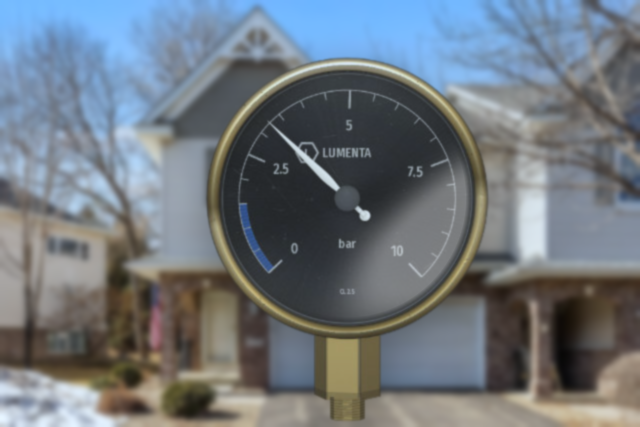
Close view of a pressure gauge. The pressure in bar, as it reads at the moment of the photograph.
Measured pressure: 3.25 bar
